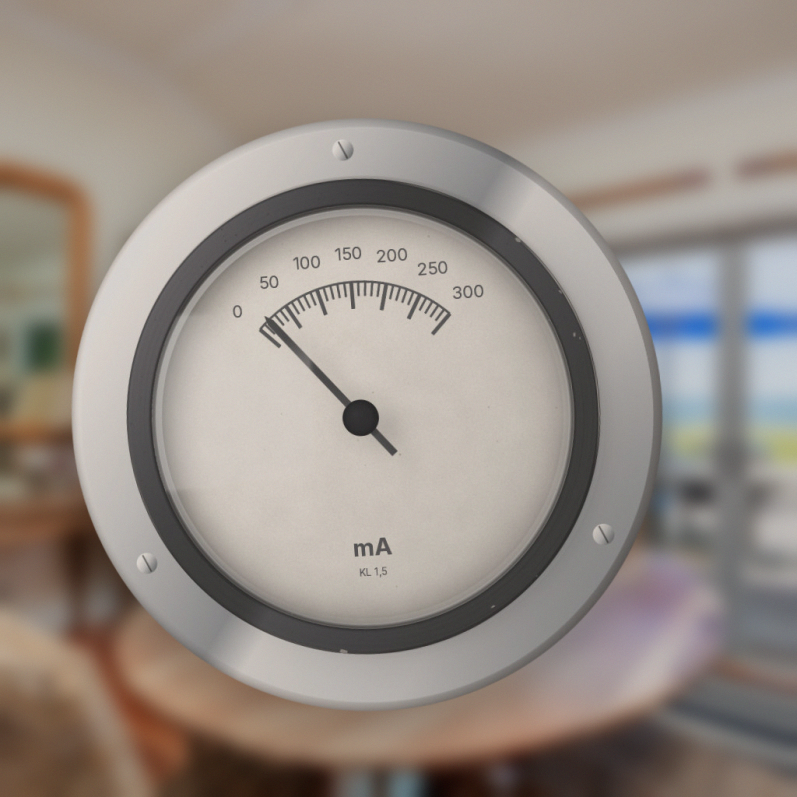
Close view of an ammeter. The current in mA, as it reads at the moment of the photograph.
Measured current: 20 mA
